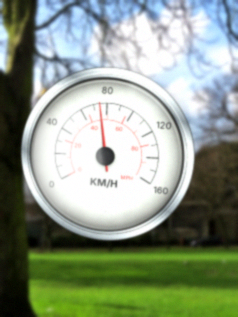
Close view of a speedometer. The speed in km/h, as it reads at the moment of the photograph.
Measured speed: 75 km/h
